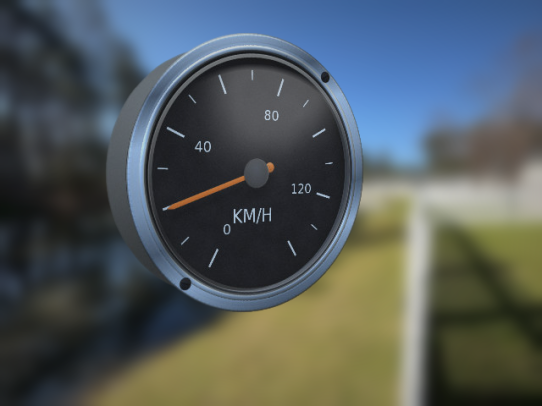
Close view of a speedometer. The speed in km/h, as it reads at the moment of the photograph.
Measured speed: 20 km/h
